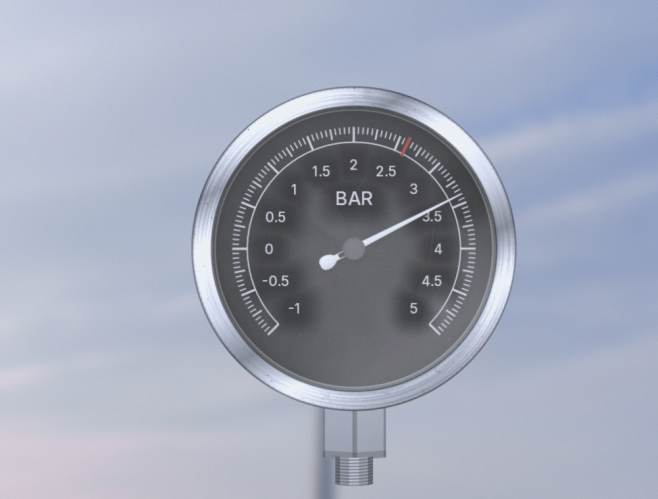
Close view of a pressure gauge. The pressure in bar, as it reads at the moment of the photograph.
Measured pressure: 3.4 bar
